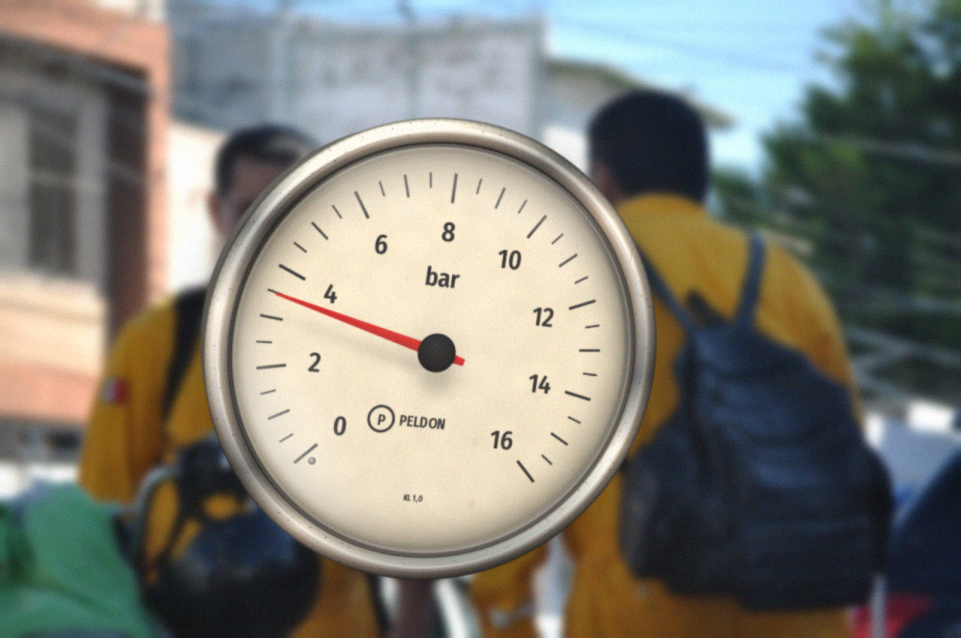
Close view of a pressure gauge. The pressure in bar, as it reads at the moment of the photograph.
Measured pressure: 3.5 bar
